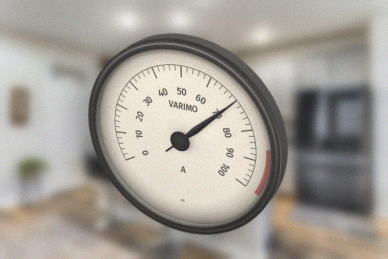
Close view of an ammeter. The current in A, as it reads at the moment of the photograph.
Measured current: 70 A
